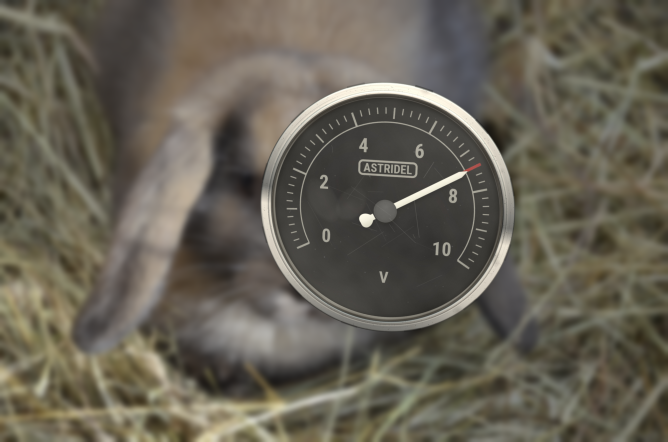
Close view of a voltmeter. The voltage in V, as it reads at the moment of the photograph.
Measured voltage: 7.4 V
